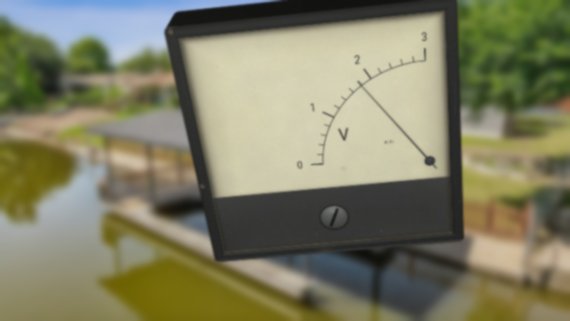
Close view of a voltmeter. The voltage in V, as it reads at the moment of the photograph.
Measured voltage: 1.8 V
